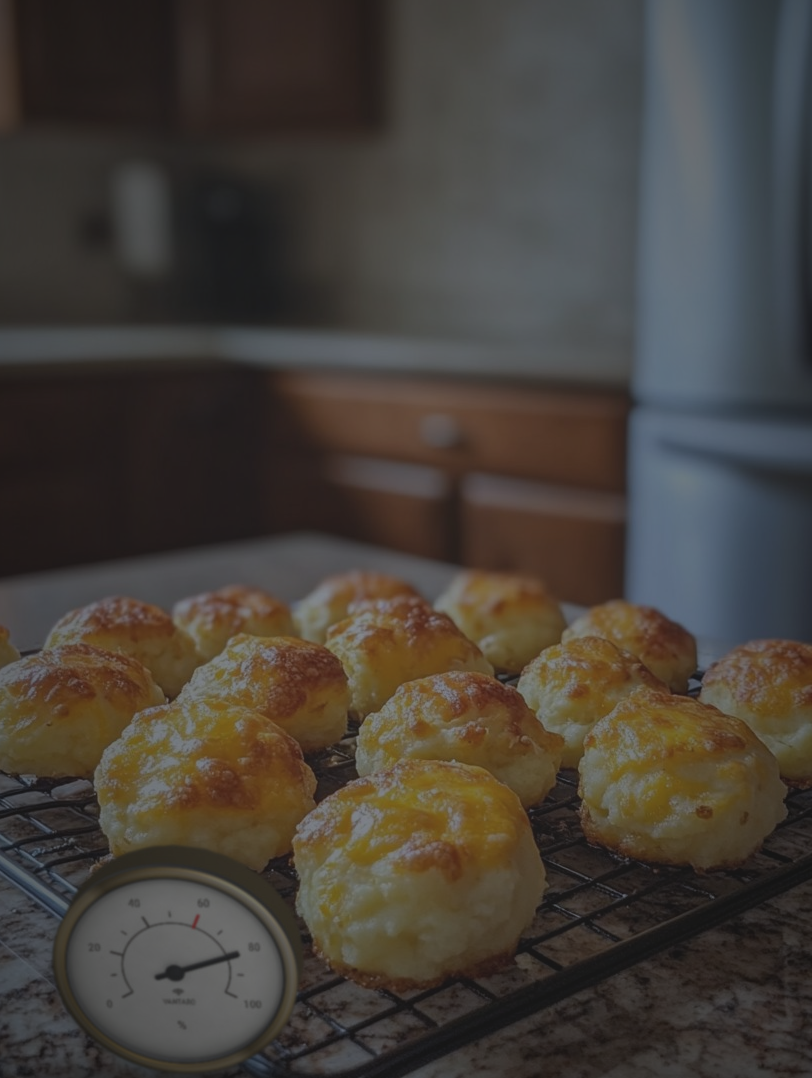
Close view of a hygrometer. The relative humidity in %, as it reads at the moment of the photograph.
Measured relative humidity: 80 %
